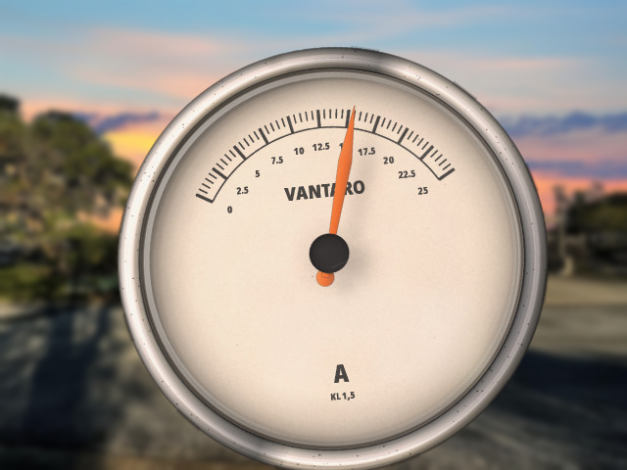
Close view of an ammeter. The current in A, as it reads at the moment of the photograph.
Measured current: 15.5 A
